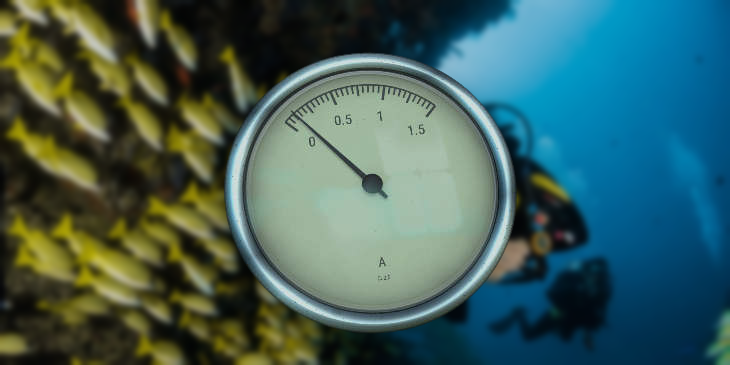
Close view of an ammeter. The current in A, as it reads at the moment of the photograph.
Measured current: 0.1 A
